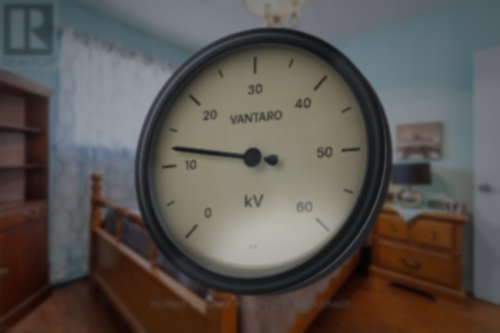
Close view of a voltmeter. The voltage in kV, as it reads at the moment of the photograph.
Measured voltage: 12.5 kV
